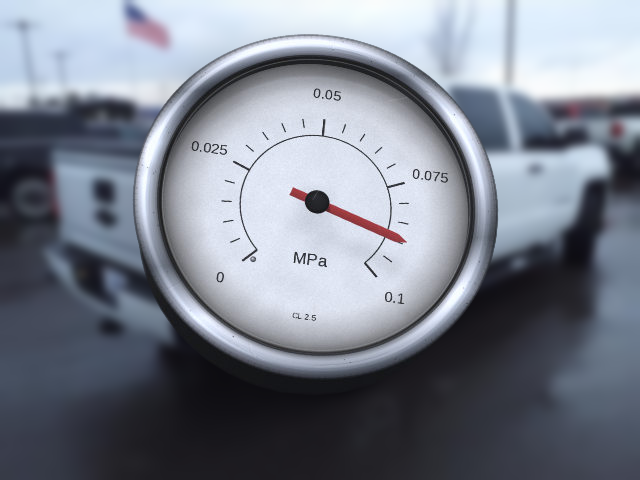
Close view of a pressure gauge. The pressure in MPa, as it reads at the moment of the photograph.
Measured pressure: 0.09 MPa
